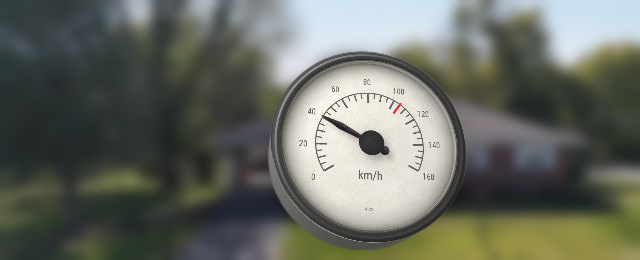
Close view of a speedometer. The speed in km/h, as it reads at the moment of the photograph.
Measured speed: 40 km/h
